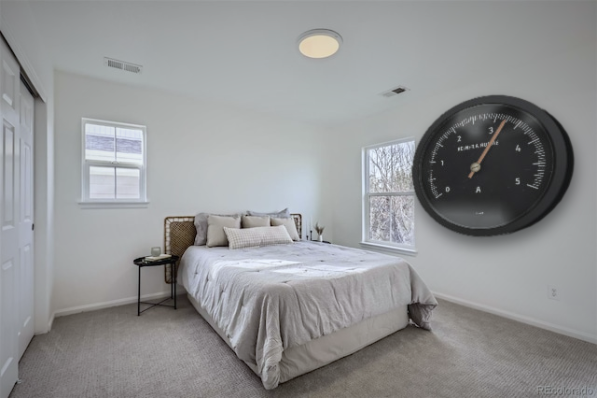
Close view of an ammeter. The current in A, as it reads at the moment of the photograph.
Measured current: 3.25 A
